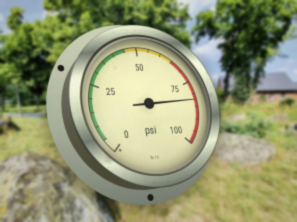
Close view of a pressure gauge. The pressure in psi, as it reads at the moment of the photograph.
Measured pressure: 82.5 psi
